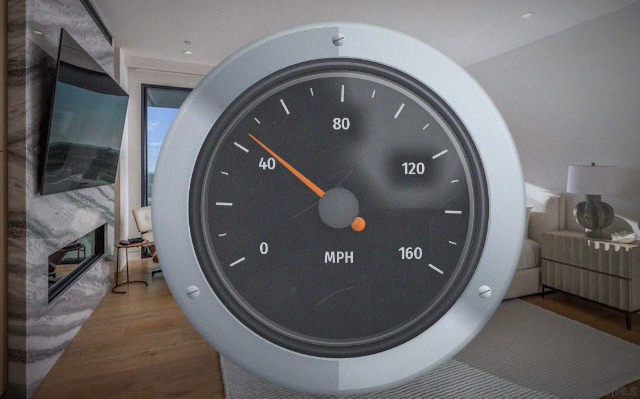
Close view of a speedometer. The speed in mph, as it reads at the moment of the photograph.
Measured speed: 45 mph
